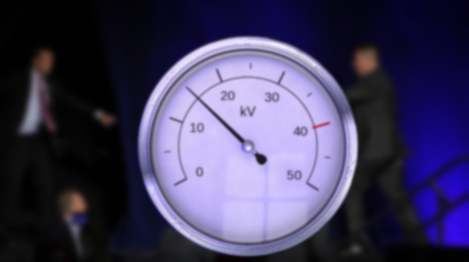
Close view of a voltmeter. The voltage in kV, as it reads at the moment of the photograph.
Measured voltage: 15 kV
